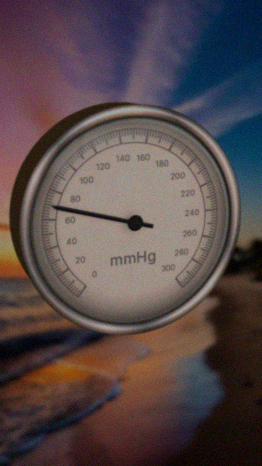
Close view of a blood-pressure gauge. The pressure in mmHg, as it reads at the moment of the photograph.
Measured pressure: 70 mmHg
